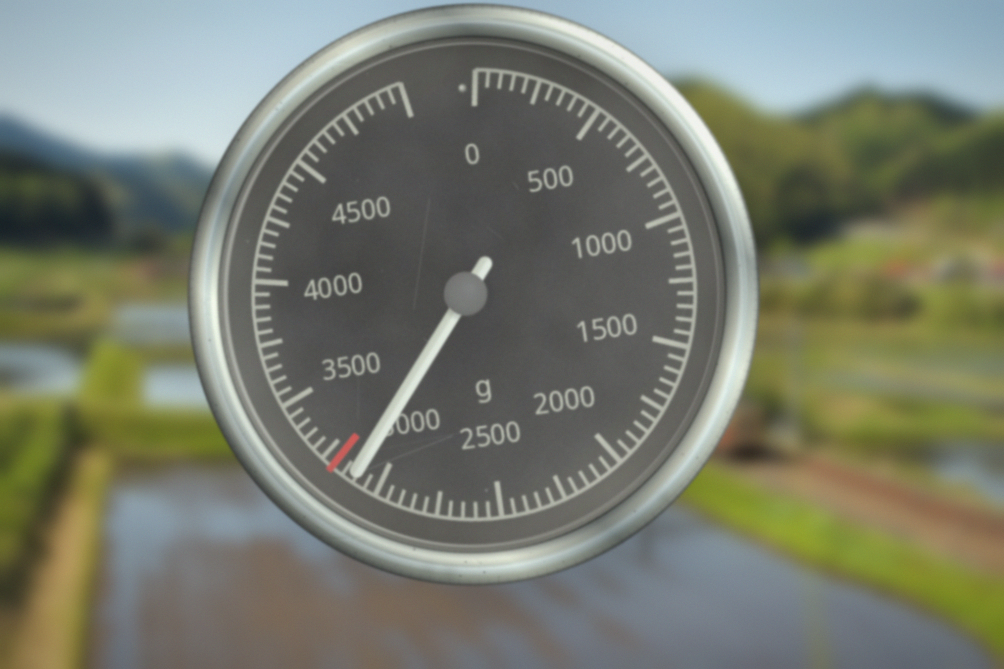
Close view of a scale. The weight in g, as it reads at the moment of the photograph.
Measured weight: 3100 g
